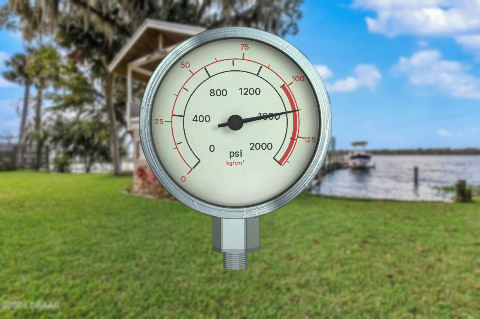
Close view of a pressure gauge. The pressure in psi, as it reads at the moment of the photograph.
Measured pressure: 1600 psi
